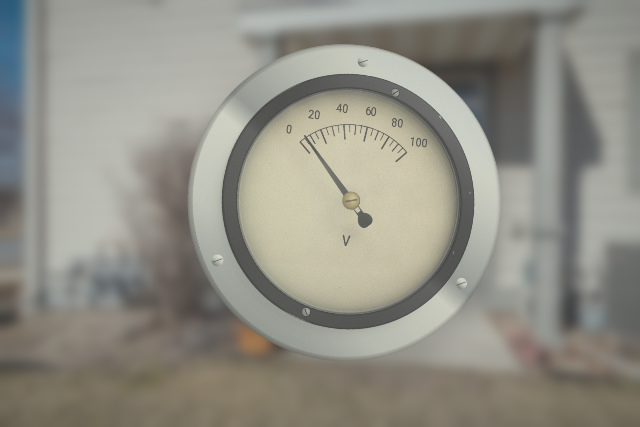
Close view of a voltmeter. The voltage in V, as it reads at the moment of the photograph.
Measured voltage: 5 V
